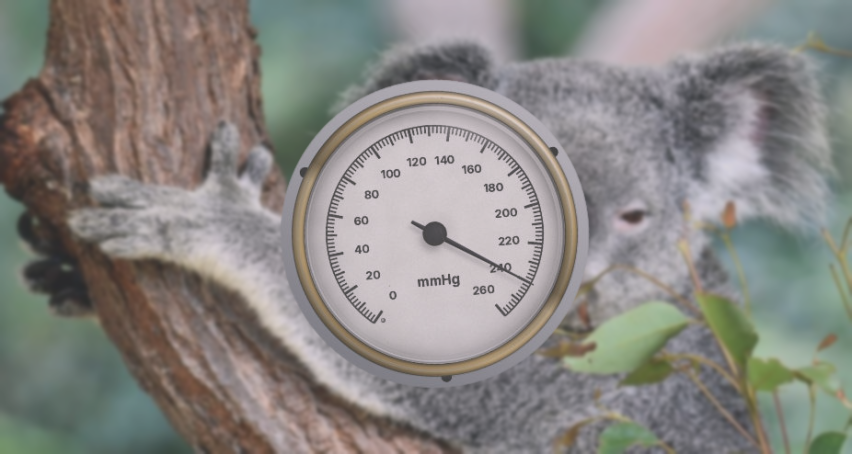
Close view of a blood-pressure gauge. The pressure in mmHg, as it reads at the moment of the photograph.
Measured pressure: 240 mmHg
